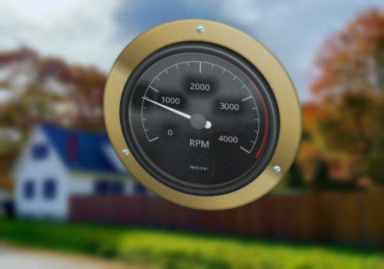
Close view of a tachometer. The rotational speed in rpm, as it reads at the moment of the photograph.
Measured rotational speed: 800 rpm
